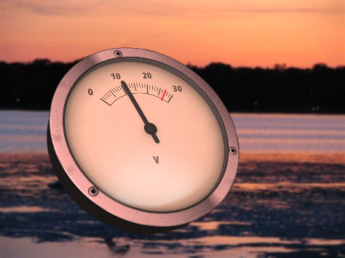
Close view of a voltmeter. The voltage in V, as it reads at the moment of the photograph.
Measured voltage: 10 V
